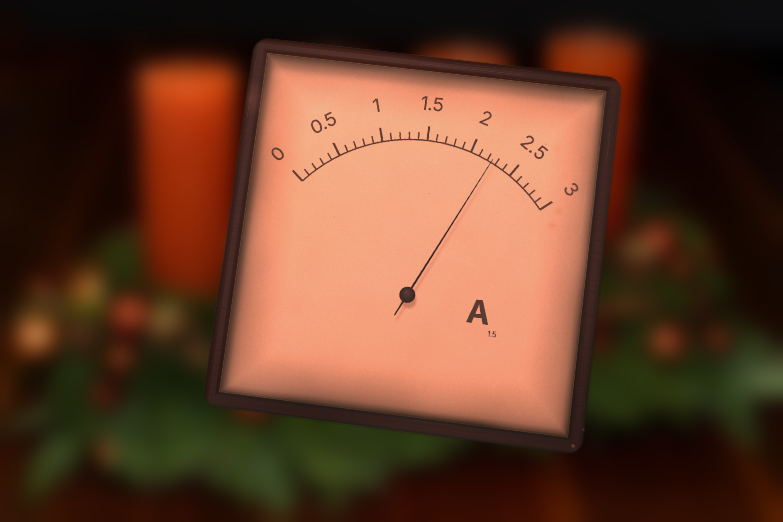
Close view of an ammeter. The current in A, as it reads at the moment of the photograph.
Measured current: 2.25 A
